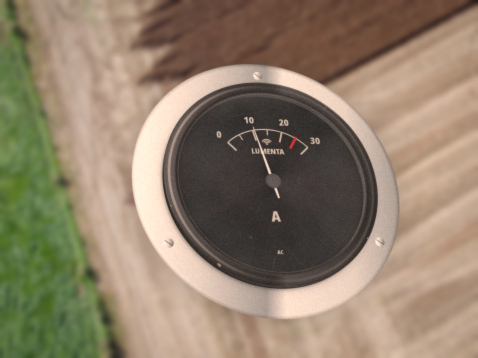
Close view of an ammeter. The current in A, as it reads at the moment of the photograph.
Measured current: 10 A
